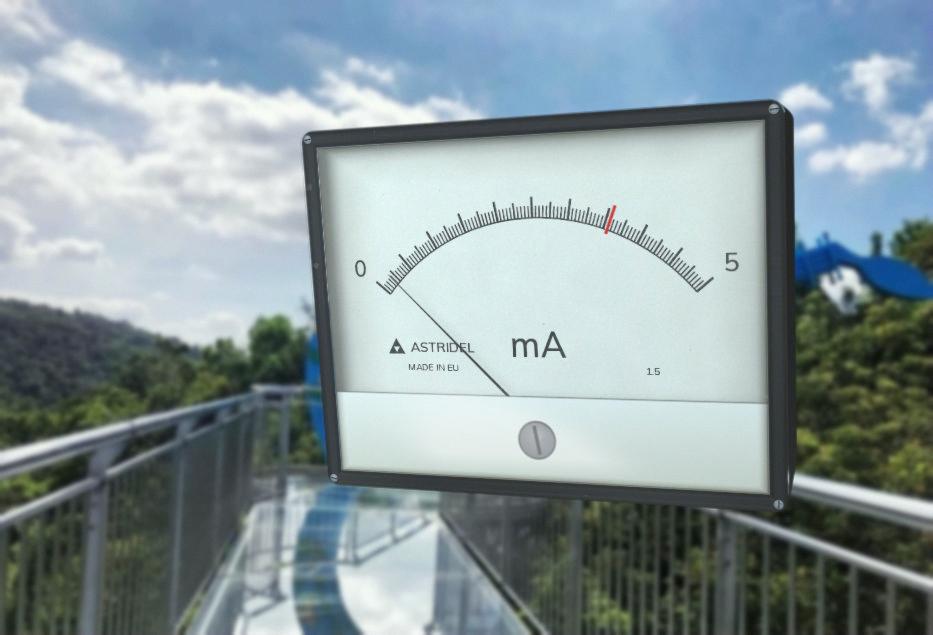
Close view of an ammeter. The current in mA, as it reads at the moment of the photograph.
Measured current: 0.25 mA
